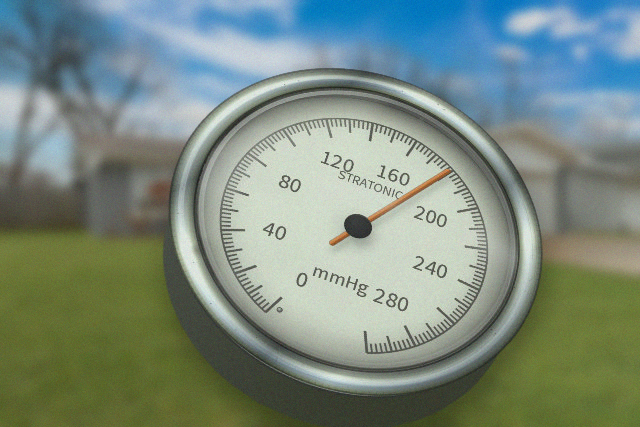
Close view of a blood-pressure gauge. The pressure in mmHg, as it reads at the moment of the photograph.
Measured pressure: 180 mmHg
